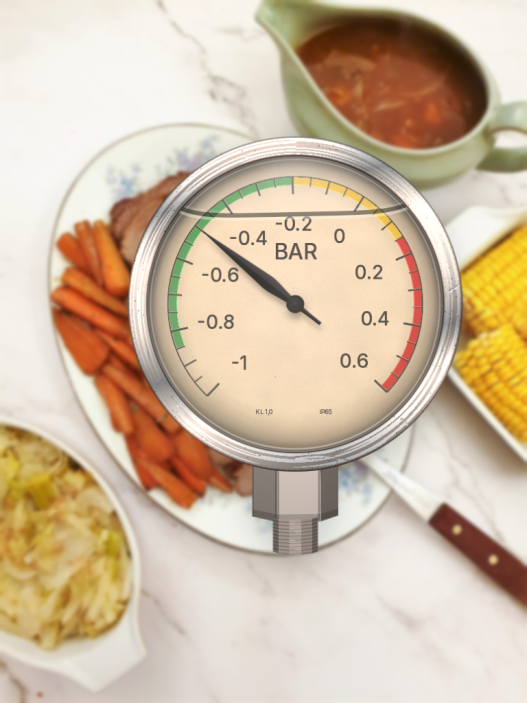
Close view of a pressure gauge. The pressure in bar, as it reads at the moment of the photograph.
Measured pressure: -0.5 bar
